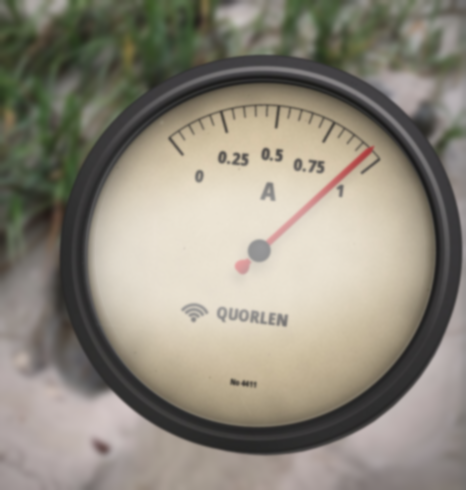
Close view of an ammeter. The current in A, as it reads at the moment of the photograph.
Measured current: 0.95 A
